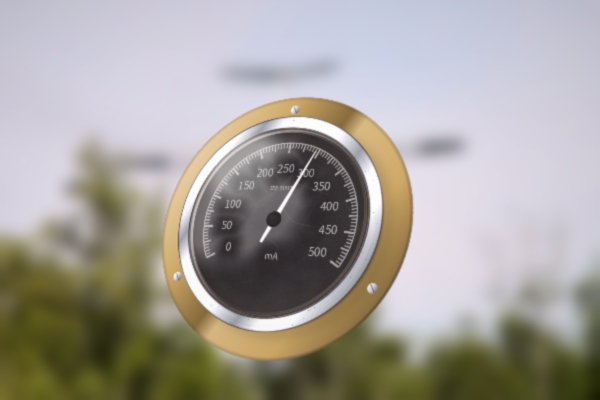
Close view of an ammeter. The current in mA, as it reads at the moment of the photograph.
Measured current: 300 mA
